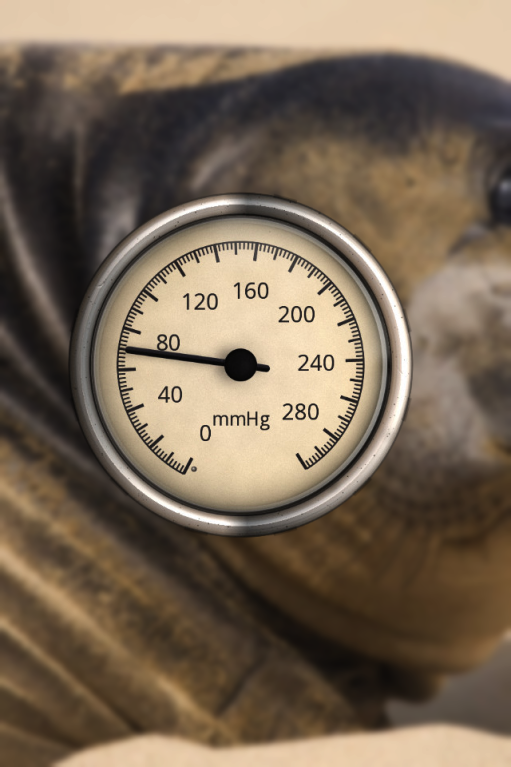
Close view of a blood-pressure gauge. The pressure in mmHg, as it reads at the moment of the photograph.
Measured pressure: 70 mmHg
